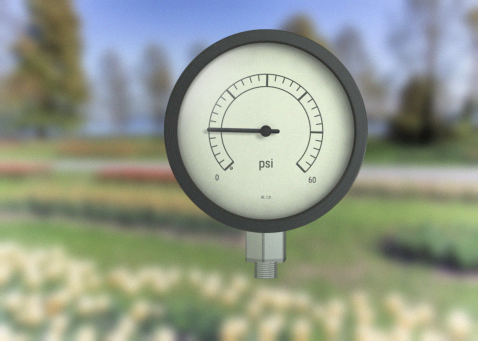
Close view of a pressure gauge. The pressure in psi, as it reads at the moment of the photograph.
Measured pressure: 10 psi
